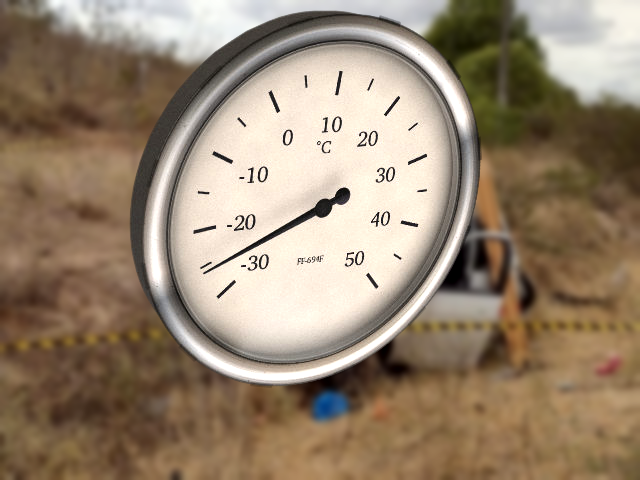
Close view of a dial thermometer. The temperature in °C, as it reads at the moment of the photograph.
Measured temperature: -25 °C
